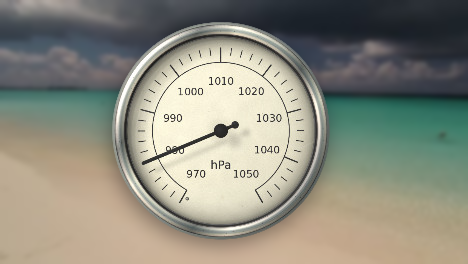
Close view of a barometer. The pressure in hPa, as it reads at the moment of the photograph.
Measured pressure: 980 hPa
